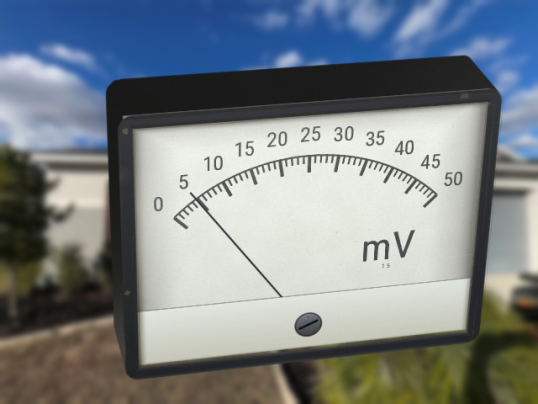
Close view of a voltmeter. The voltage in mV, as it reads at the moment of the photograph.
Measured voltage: 5 mV
